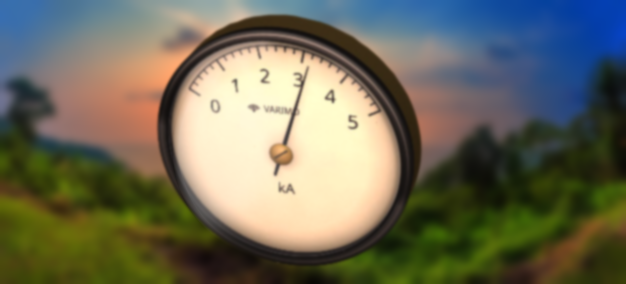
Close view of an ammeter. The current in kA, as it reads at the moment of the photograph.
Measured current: 3.2 kA
